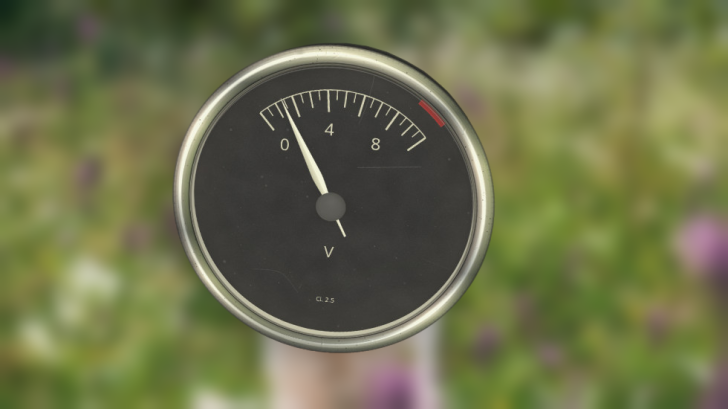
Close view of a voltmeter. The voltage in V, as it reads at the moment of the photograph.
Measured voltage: 1.5 V
